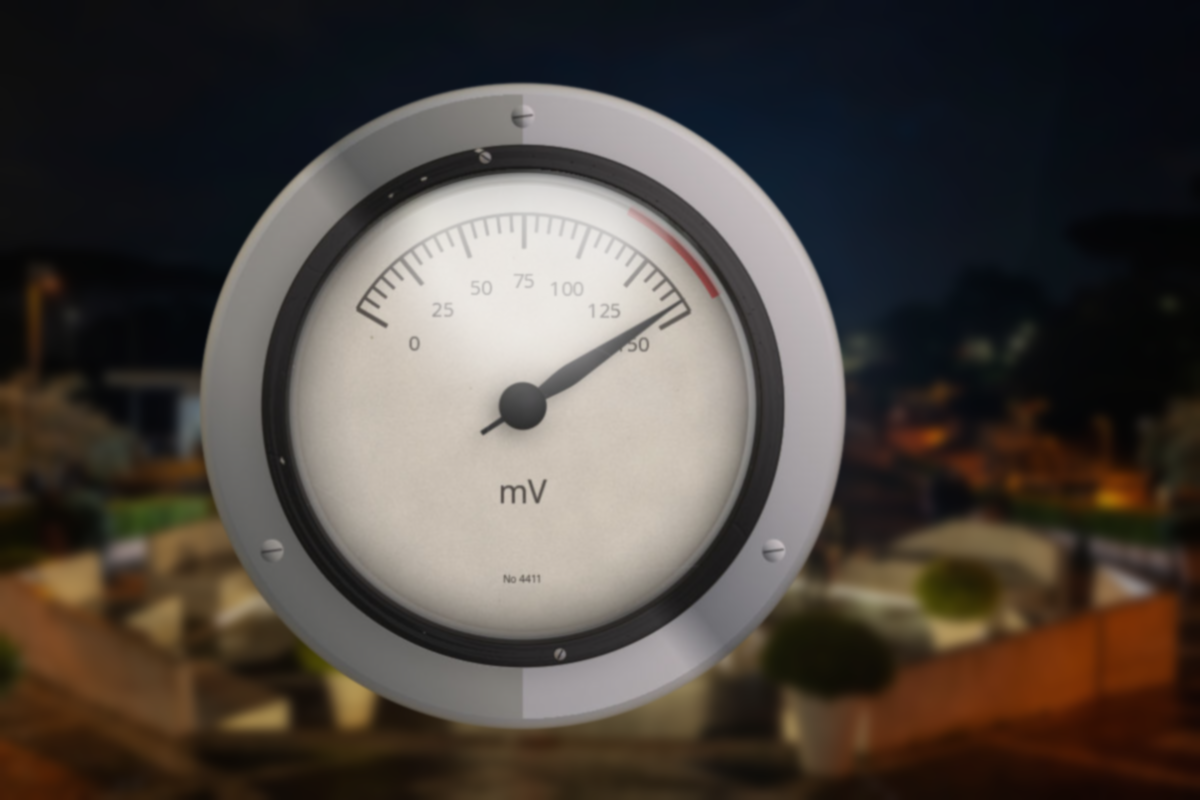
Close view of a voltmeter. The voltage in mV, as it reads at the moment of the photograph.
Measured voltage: 145 mV
